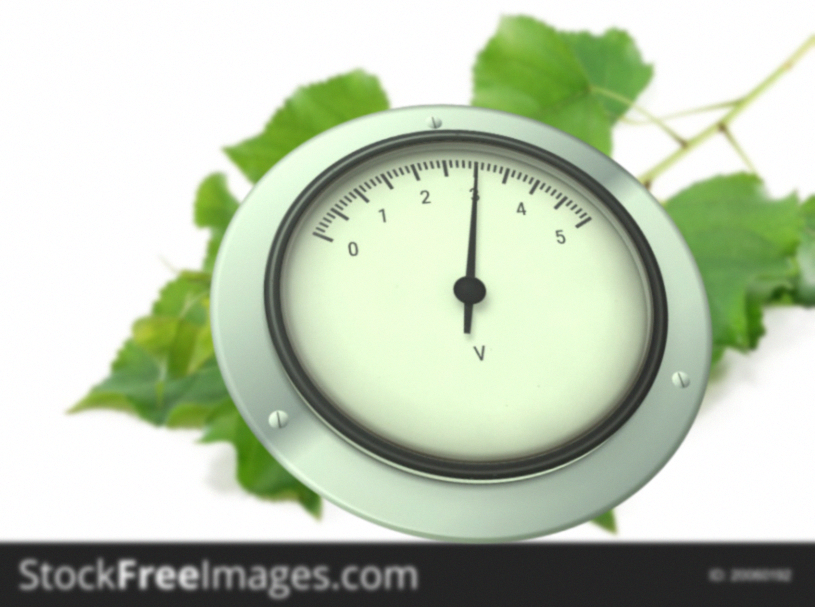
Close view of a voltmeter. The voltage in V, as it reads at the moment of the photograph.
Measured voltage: 3 V
